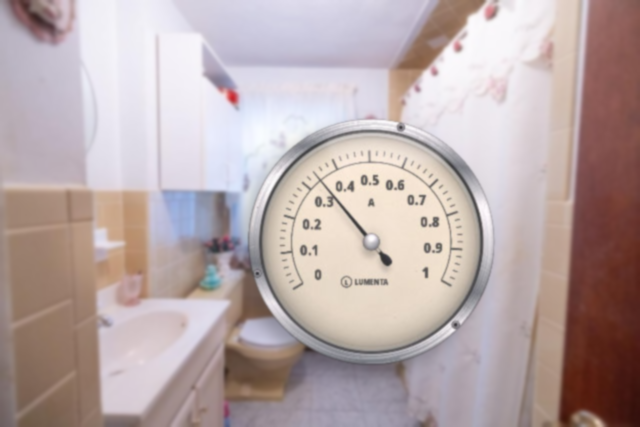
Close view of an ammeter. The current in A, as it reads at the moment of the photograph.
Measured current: 0.34 A
